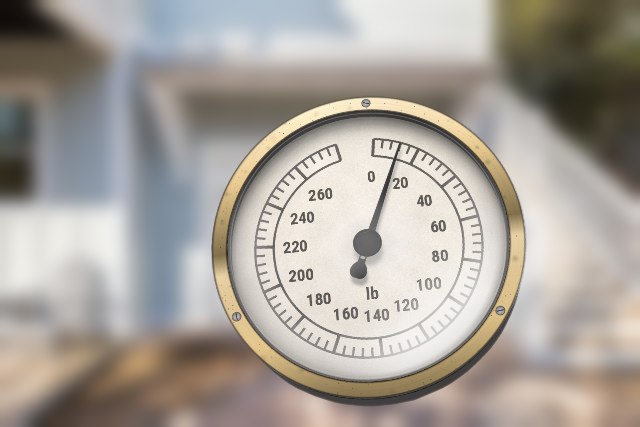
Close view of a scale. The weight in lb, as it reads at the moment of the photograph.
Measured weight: 12 lb
